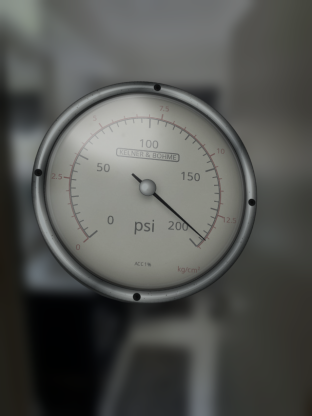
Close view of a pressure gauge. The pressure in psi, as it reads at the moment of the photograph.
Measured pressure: 195 psi
